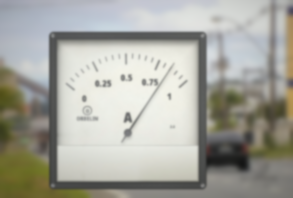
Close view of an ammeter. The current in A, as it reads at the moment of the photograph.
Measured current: 0.85 A
